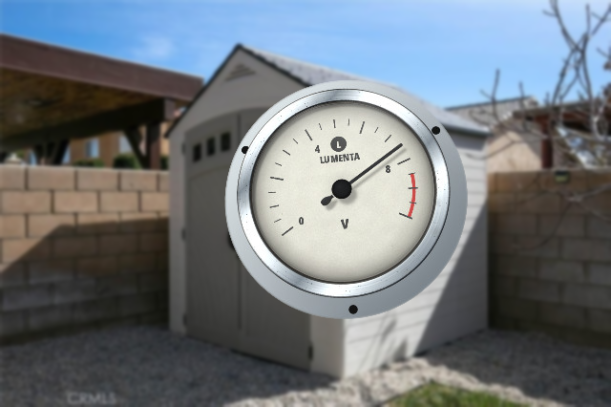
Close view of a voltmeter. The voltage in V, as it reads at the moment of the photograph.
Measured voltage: 7.5 V
